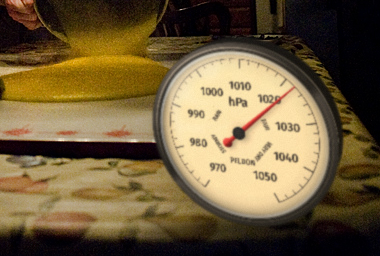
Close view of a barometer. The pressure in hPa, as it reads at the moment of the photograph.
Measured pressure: 1022 hPa
